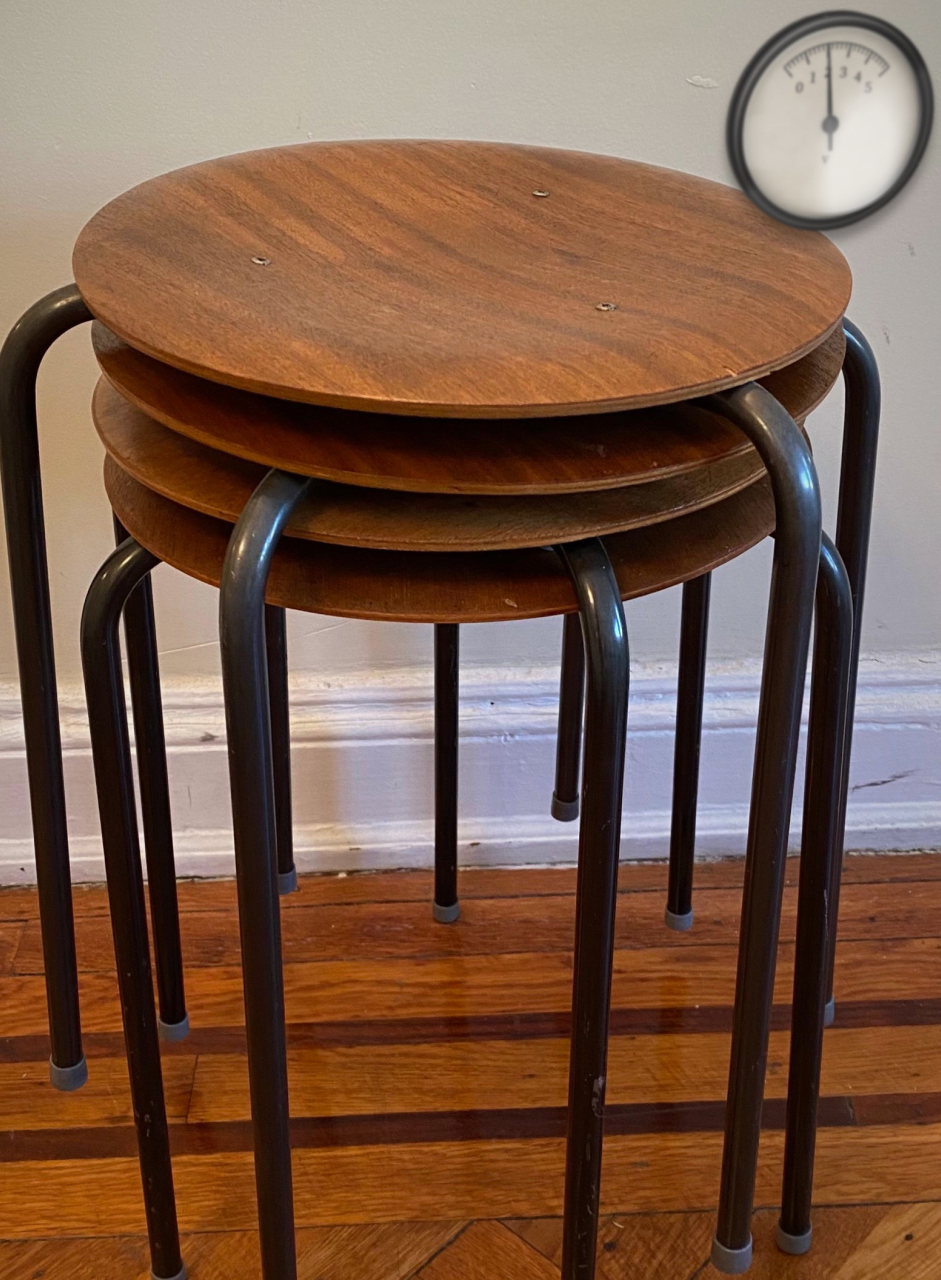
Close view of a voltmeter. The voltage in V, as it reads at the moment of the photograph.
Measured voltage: 2 V
